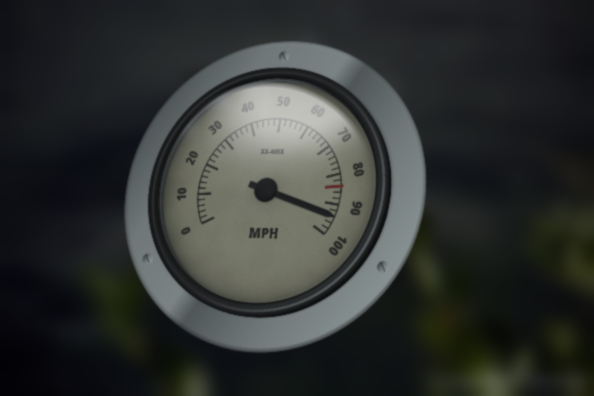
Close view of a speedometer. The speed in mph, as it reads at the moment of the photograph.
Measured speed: 94 mph
